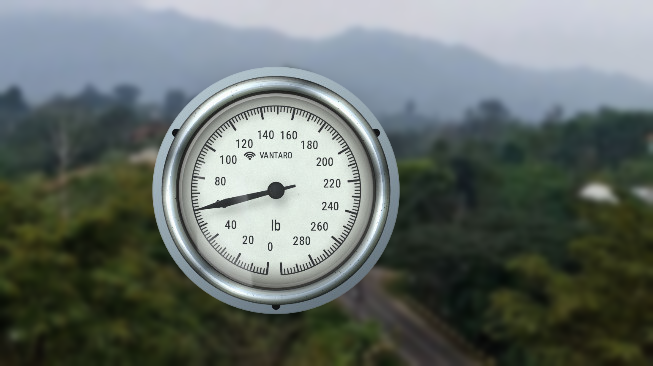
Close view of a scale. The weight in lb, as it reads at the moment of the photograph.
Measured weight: 60 lb
